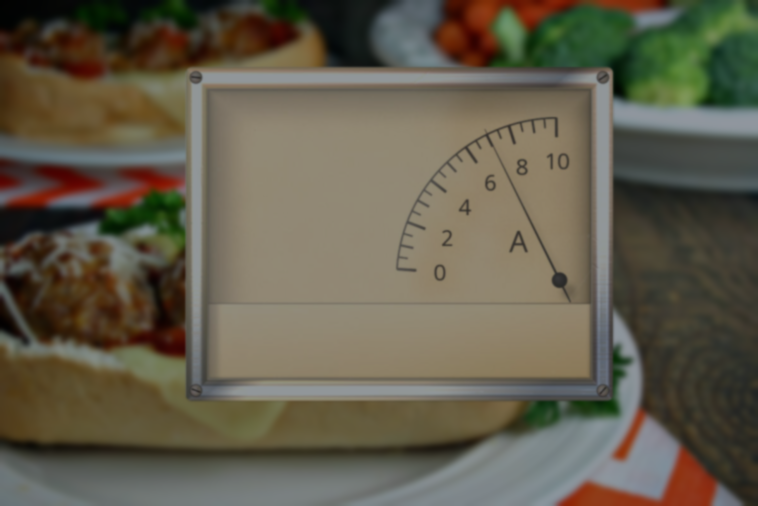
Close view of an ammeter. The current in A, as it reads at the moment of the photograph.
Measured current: 7 A
